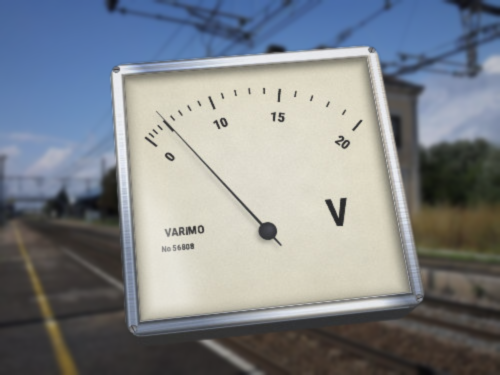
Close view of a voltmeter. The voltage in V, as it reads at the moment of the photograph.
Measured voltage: 5 V
